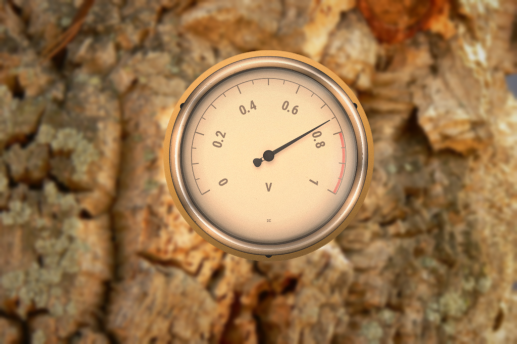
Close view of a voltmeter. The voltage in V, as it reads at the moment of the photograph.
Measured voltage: 0.75 V
